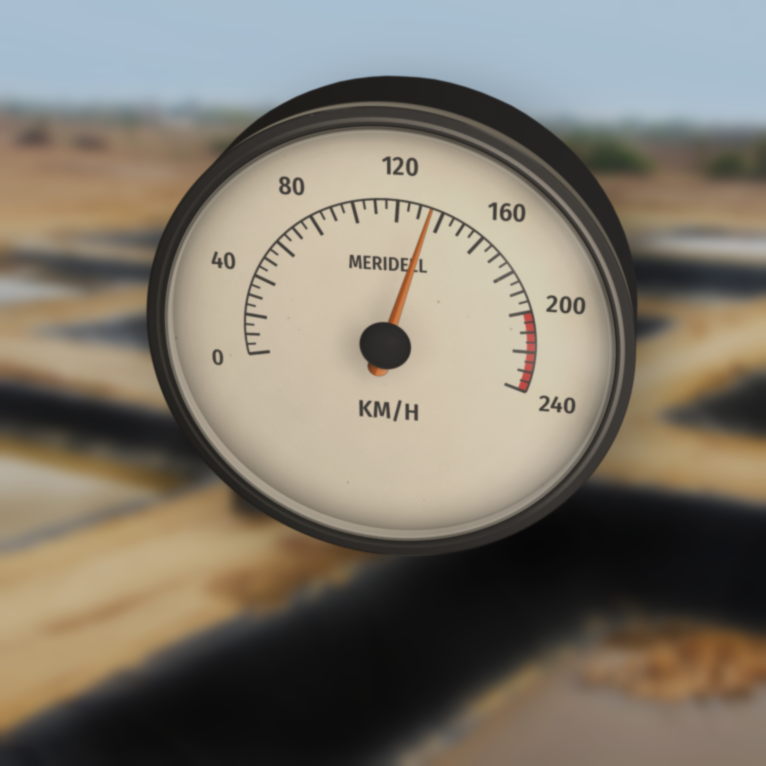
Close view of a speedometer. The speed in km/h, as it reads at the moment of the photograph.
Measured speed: 135 km/h
